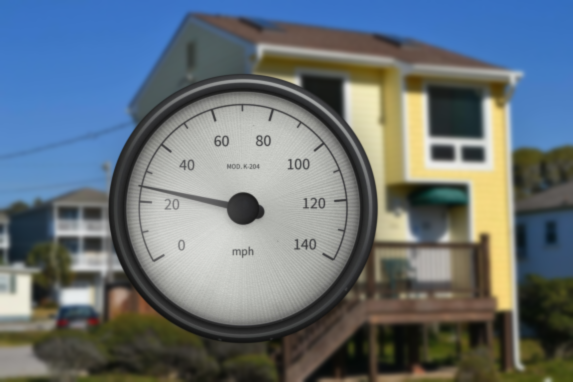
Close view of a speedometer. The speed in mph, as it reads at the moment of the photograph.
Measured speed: 25 mph
